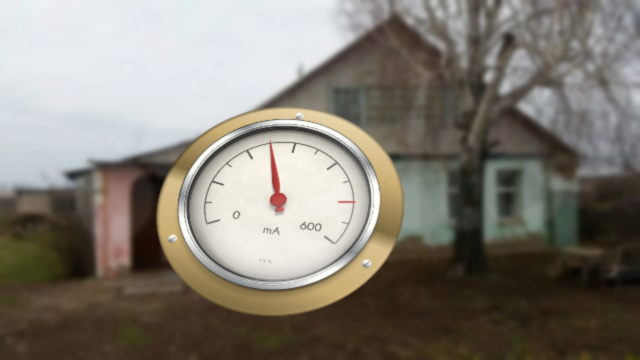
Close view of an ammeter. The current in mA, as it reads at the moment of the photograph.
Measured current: 250 mA
